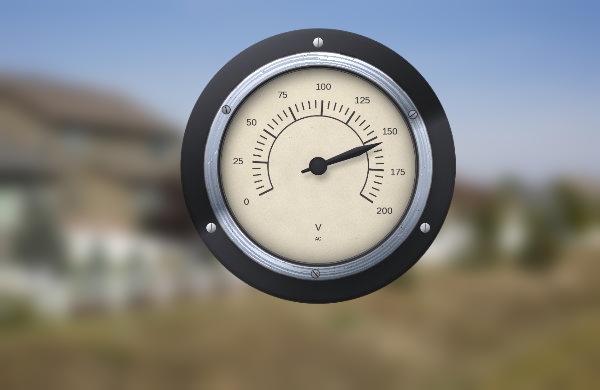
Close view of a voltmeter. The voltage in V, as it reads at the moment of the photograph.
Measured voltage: 155 V
